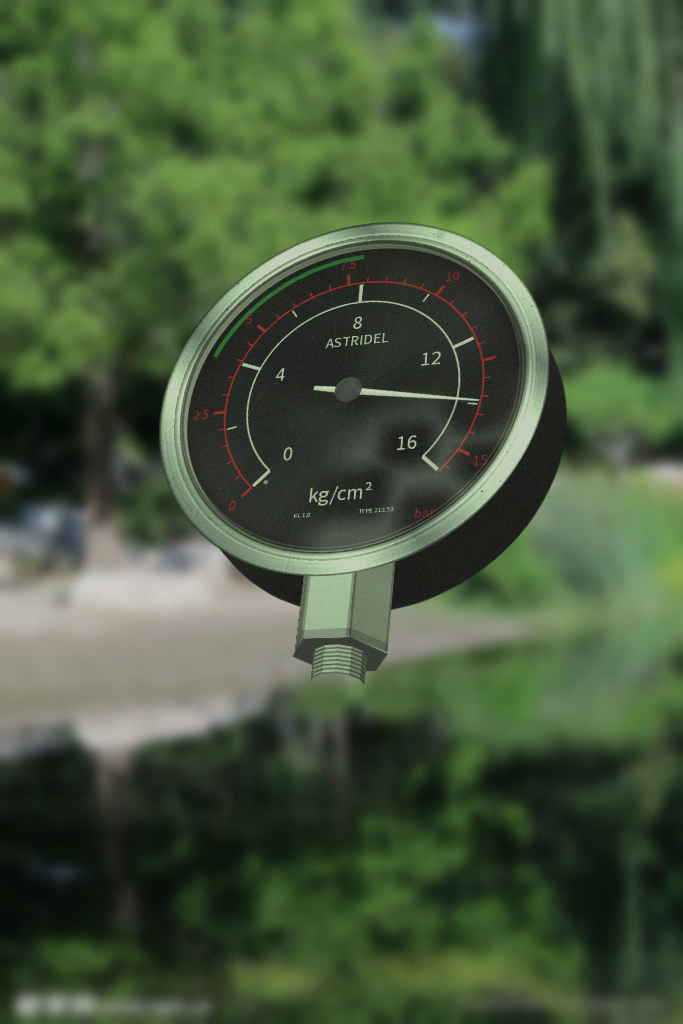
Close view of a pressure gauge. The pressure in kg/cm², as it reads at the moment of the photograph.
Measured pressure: 14 kg/cm²
